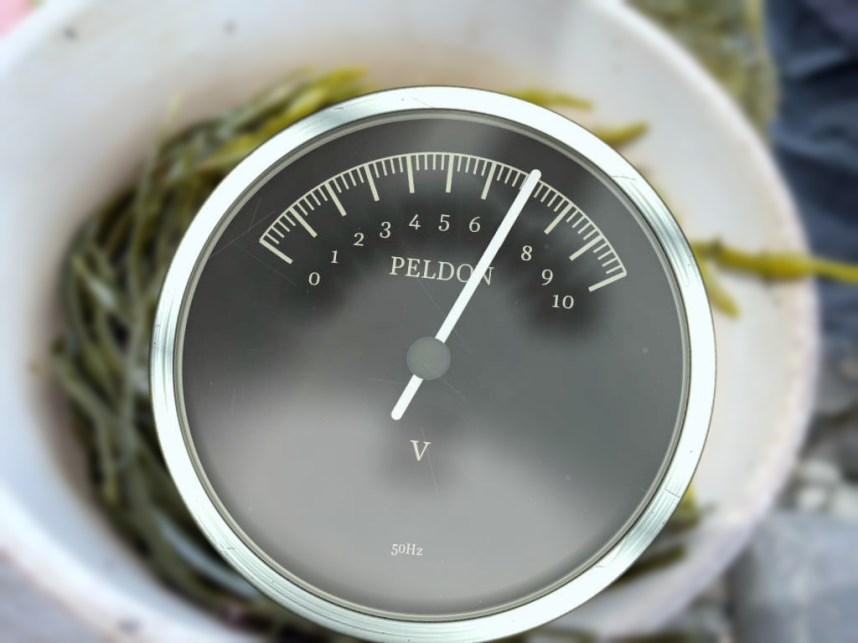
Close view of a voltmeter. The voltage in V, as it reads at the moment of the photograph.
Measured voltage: 7 V
